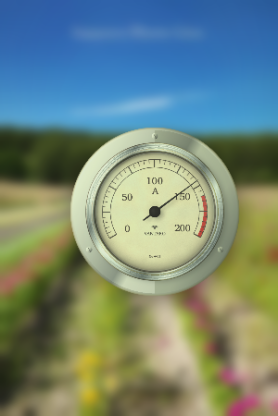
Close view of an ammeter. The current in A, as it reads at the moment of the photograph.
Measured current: 145 A
